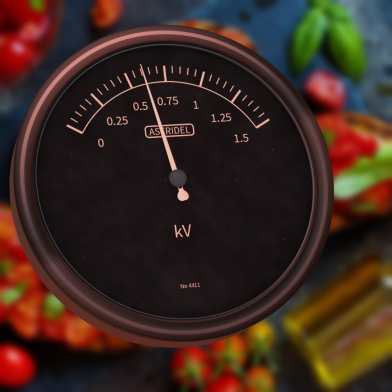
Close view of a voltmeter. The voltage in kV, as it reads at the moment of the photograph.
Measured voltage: 0.6 kV
